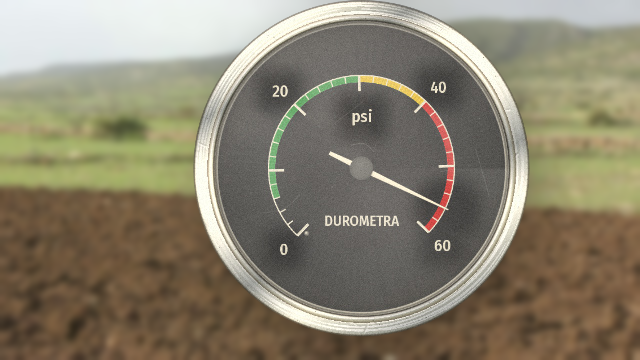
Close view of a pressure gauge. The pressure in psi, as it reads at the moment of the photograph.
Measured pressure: 56 psi
